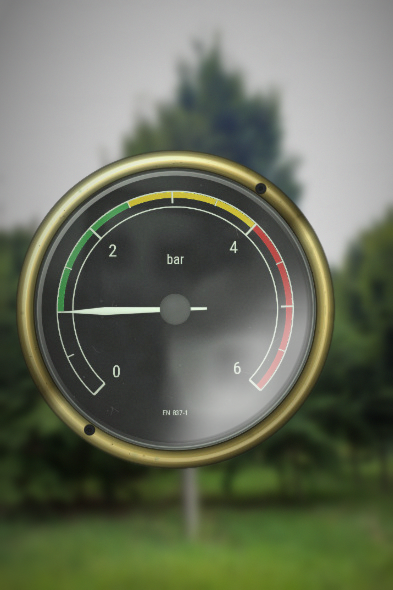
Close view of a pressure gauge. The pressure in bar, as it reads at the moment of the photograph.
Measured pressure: 1 bar
